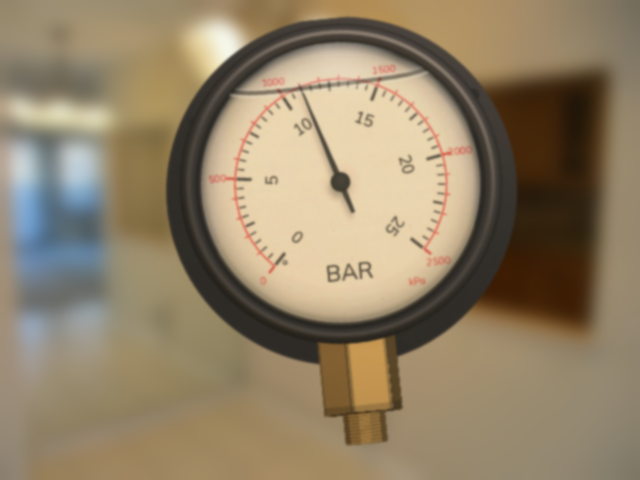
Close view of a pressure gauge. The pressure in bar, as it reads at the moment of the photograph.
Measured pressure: 11 bar
